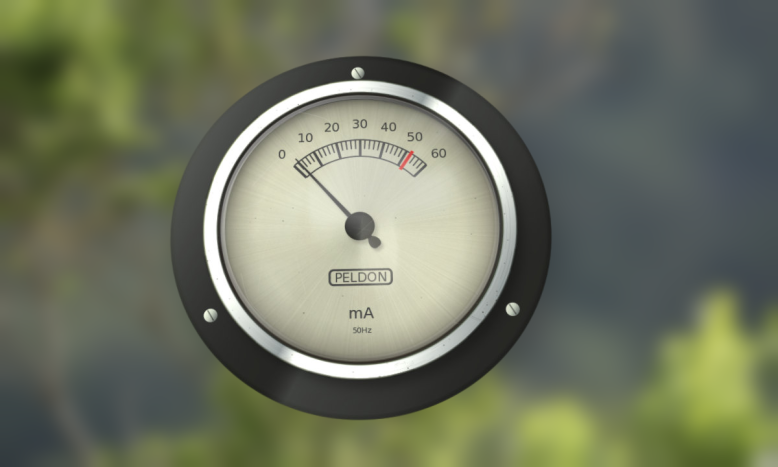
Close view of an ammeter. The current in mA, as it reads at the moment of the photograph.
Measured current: 2 mA
